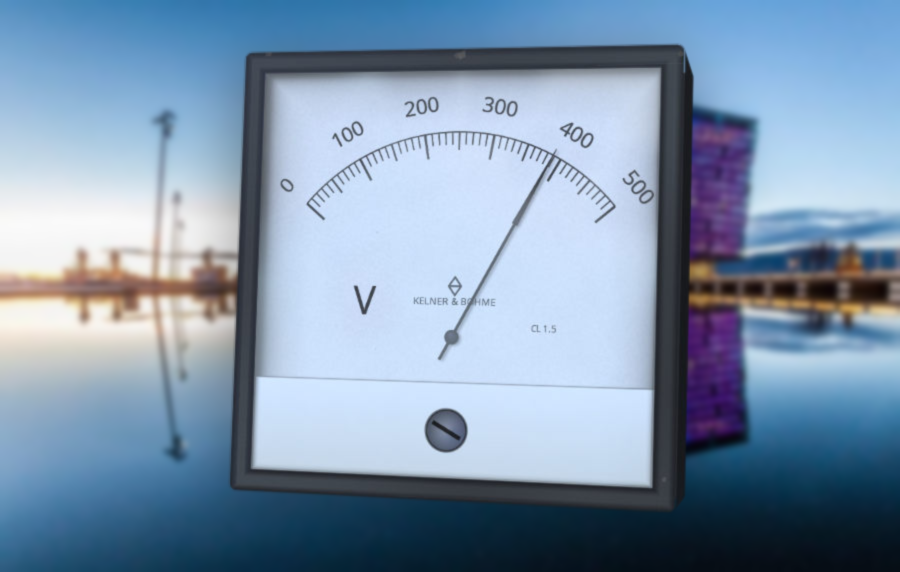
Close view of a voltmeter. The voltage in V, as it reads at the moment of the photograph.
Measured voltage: 390 V
